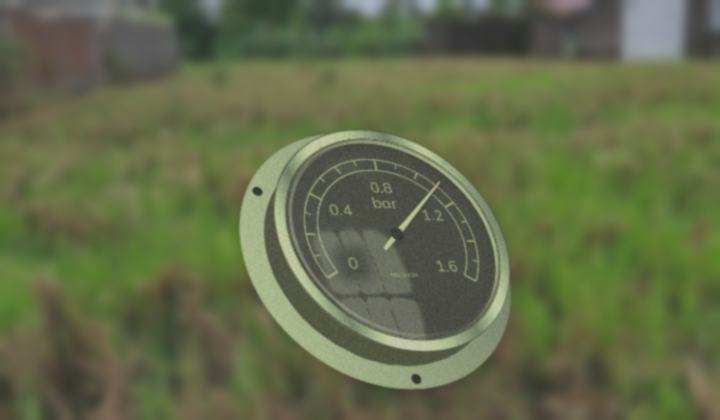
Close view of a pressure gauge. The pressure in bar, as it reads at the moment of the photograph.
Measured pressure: 1.1 bar
